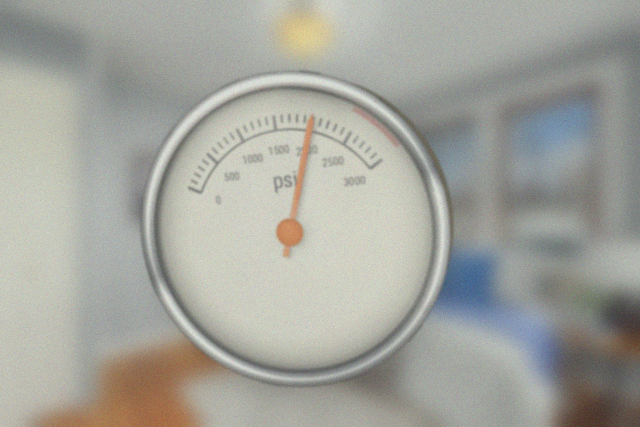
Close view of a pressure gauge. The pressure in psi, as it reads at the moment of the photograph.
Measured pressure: 2000 psi
